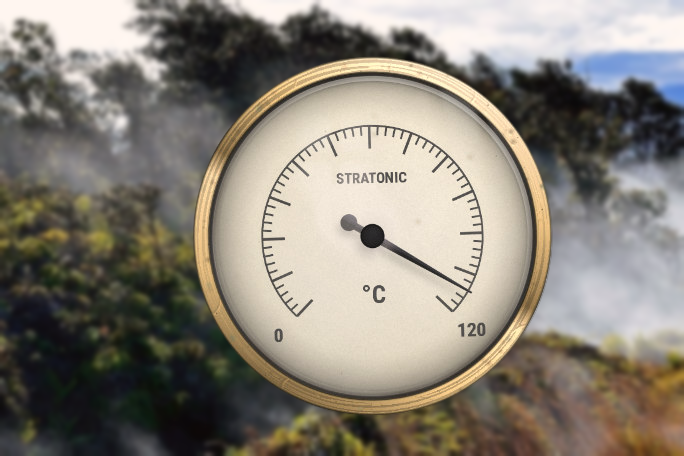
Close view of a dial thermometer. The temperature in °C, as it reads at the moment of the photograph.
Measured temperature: 114 °C
